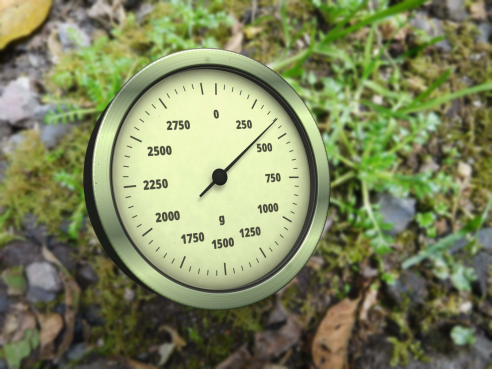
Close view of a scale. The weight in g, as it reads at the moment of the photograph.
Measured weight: 400 g
